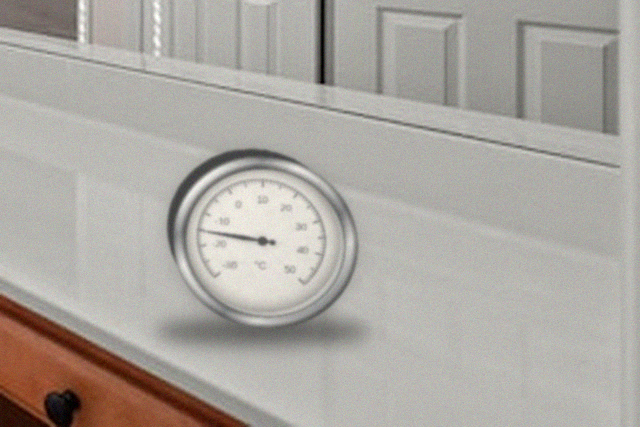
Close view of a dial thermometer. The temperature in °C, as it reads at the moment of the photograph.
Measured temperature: -15 °C
